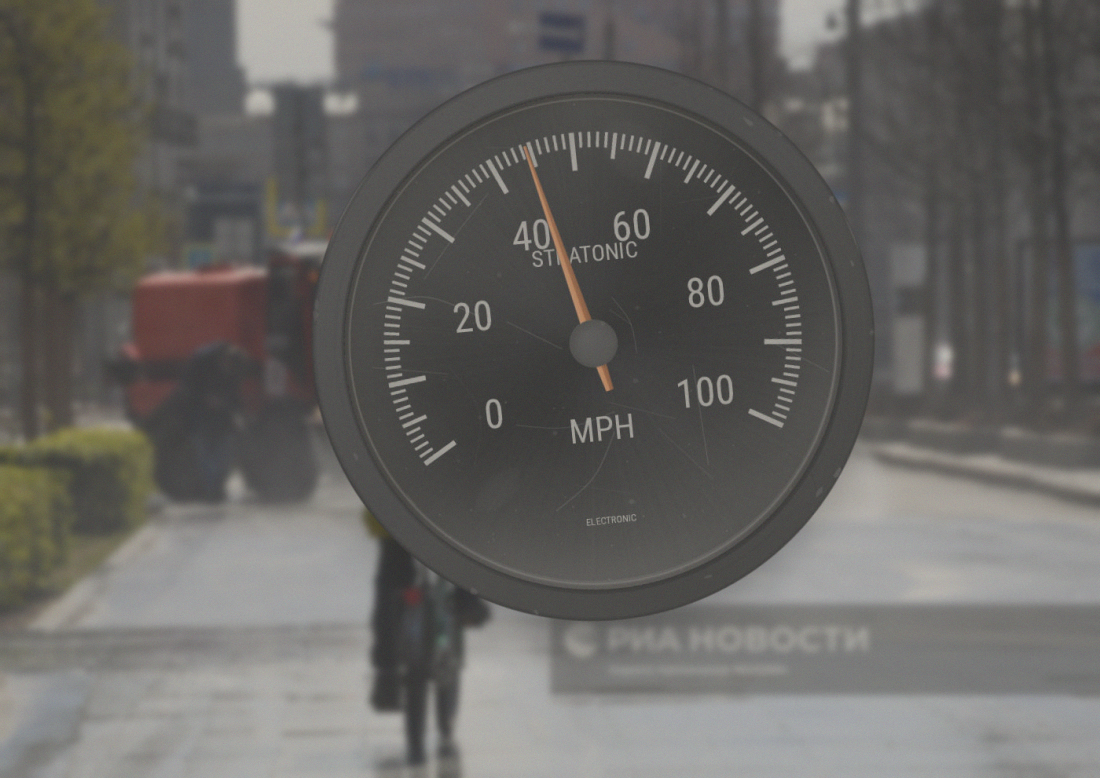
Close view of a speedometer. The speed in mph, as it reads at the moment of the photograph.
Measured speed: 44.5 mph
